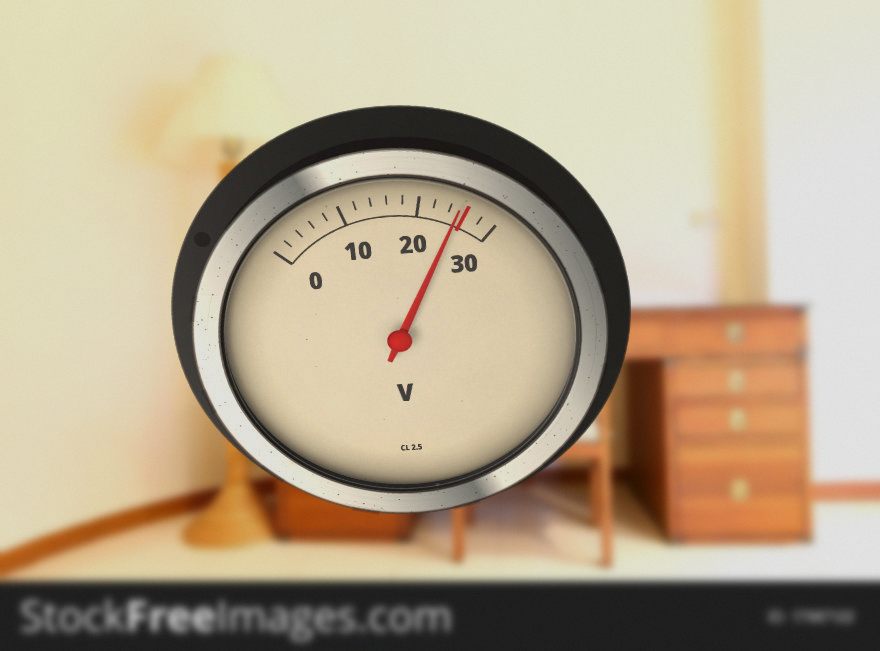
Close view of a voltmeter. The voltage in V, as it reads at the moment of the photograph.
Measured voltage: 25 V
